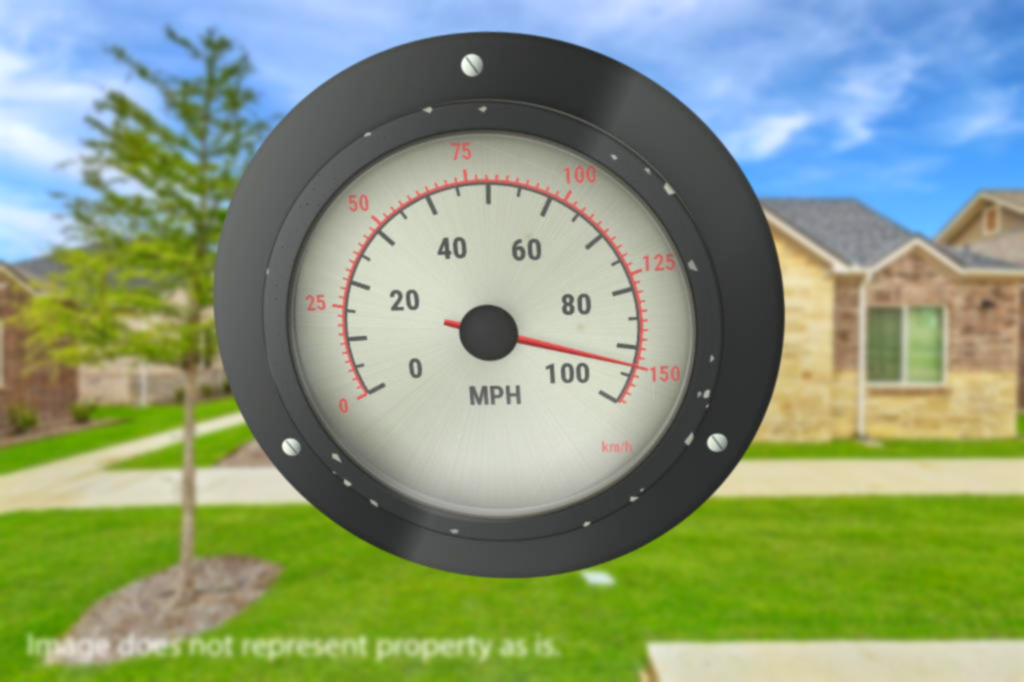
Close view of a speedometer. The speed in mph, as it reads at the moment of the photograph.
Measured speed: 92.5 mph
